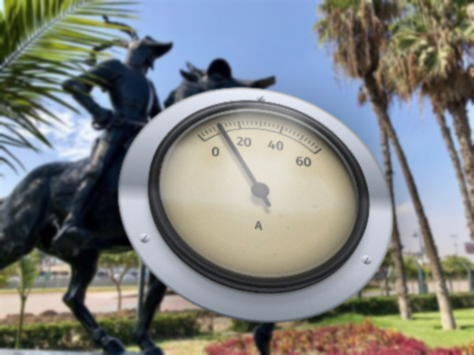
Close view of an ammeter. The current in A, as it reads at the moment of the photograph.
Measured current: 10 A
